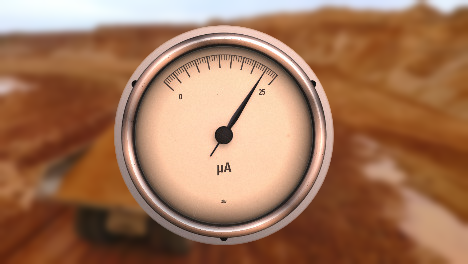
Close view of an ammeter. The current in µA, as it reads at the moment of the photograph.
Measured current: 22.5 µA
